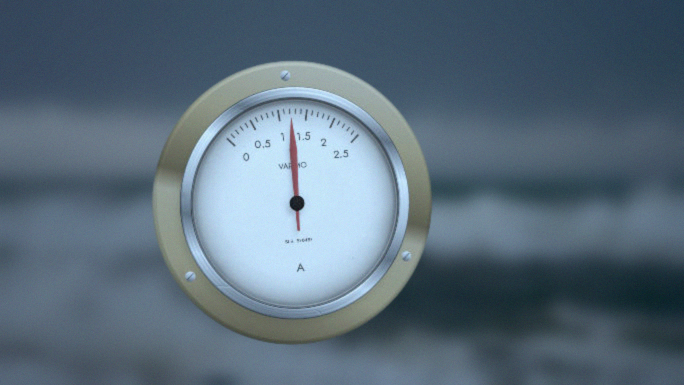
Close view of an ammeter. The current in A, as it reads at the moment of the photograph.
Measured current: 1.2 A
